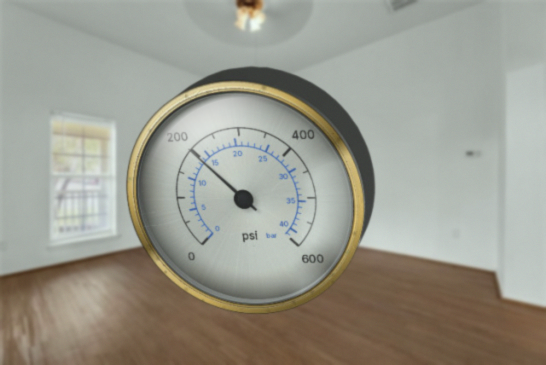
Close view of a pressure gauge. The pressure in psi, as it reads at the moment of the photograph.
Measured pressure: 200 psi
